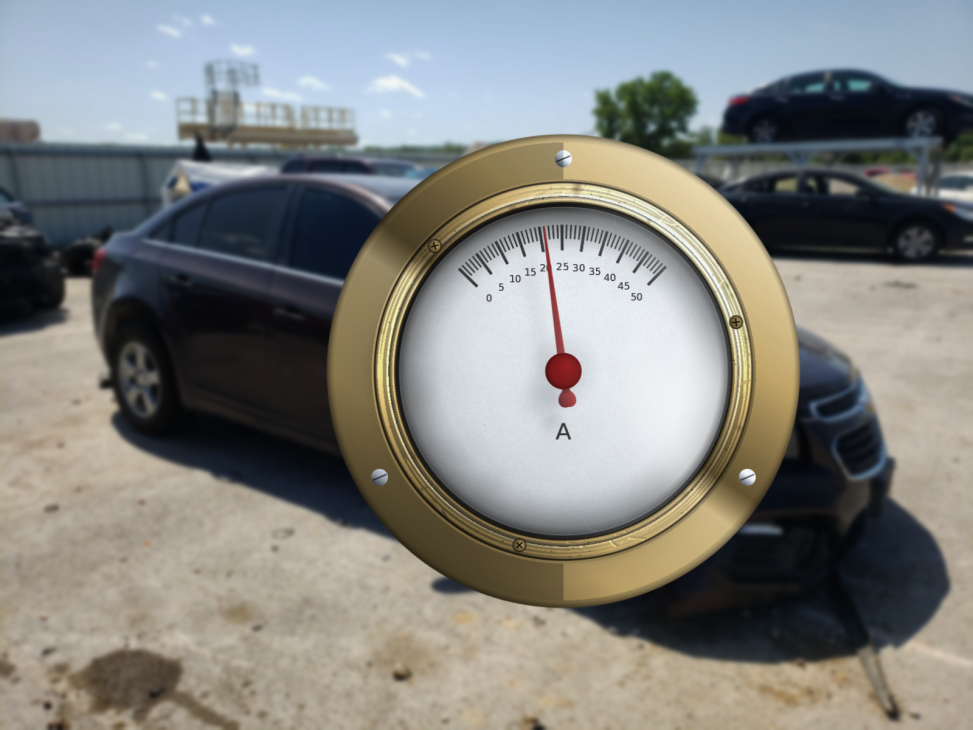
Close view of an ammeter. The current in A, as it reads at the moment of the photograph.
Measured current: 21 A
